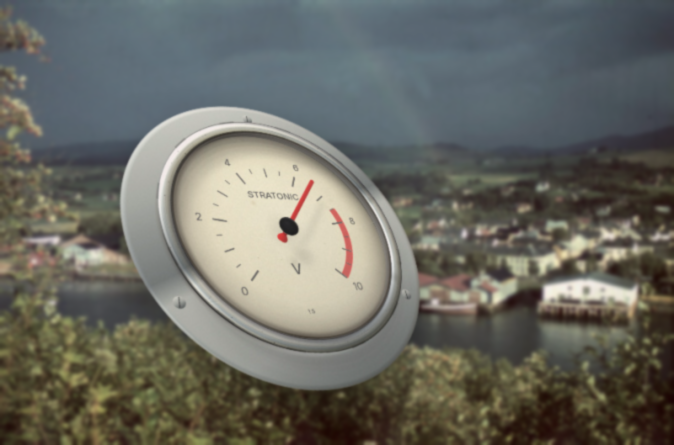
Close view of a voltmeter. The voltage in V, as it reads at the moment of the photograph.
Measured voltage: 6.5 V
